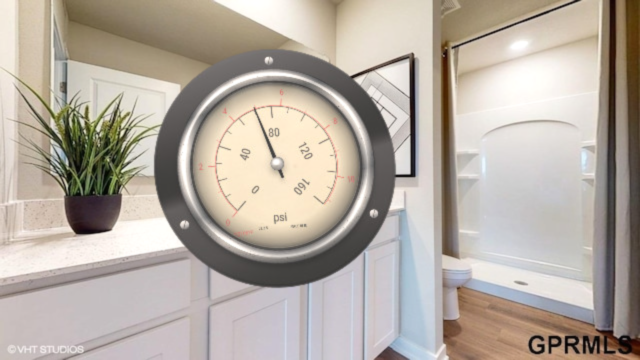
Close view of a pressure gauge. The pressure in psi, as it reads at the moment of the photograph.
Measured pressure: 70 psi
